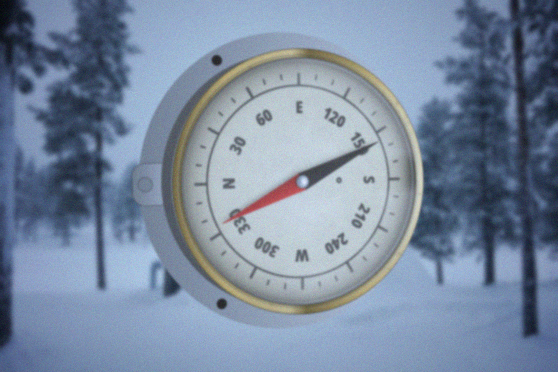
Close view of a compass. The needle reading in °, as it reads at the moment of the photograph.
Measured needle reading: 335 °
